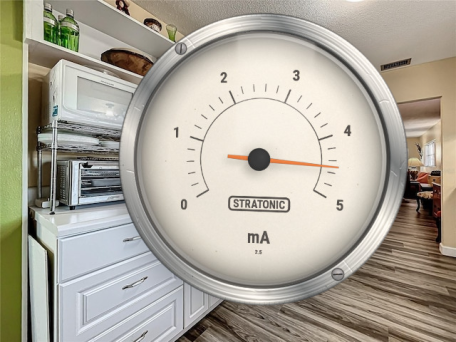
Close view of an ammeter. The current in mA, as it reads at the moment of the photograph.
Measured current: 4.5 mA
